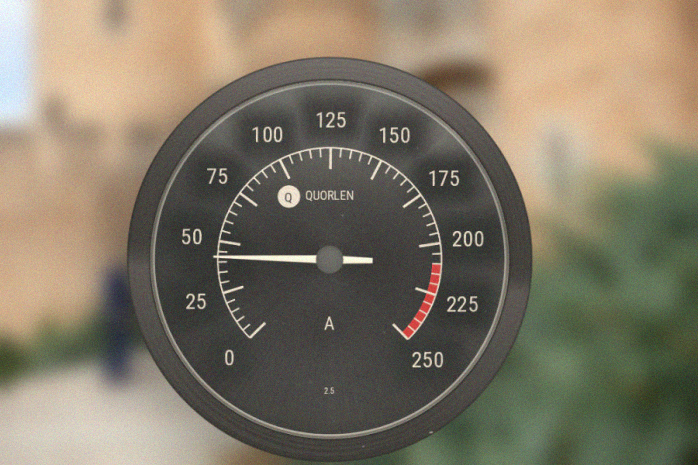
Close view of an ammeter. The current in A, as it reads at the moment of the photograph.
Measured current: 42.5 A
